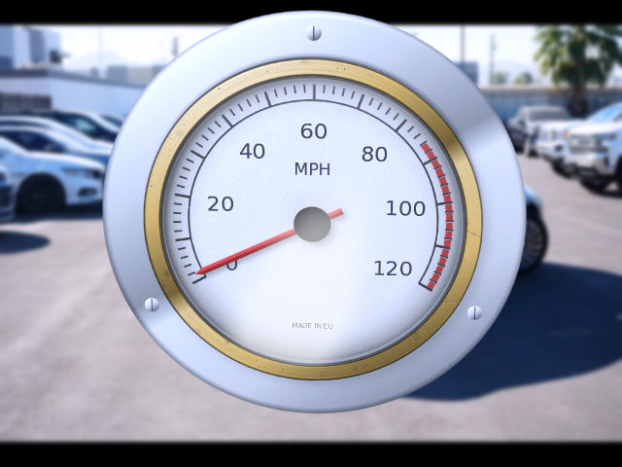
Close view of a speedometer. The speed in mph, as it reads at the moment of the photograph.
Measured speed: 2 mph
